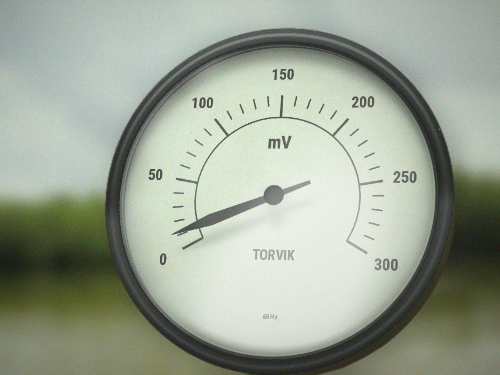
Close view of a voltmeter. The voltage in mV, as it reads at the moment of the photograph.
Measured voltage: 10 mV
